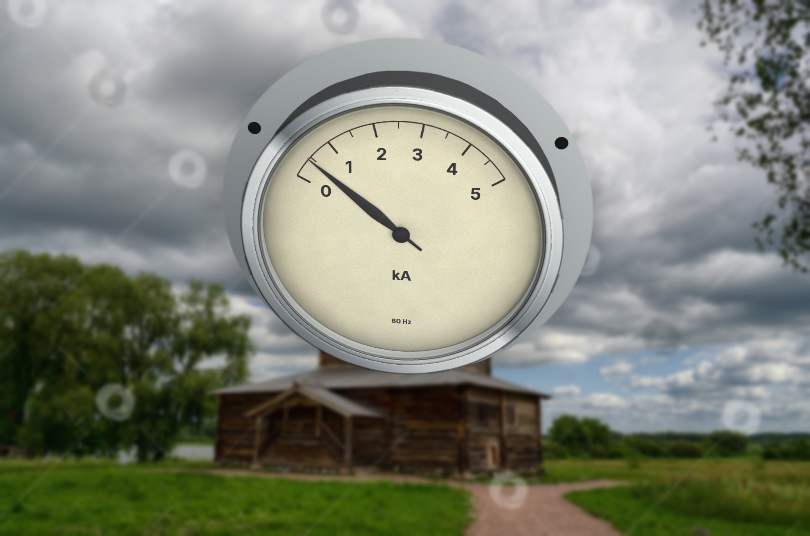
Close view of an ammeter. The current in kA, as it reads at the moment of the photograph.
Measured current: 0.5 kA
